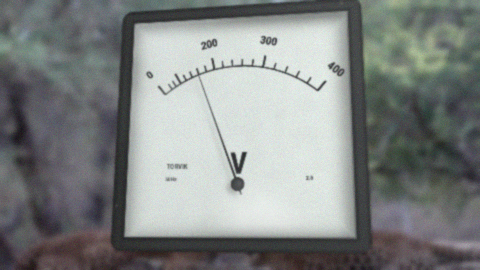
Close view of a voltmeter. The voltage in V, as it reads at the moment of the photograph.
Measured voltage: 160 V
